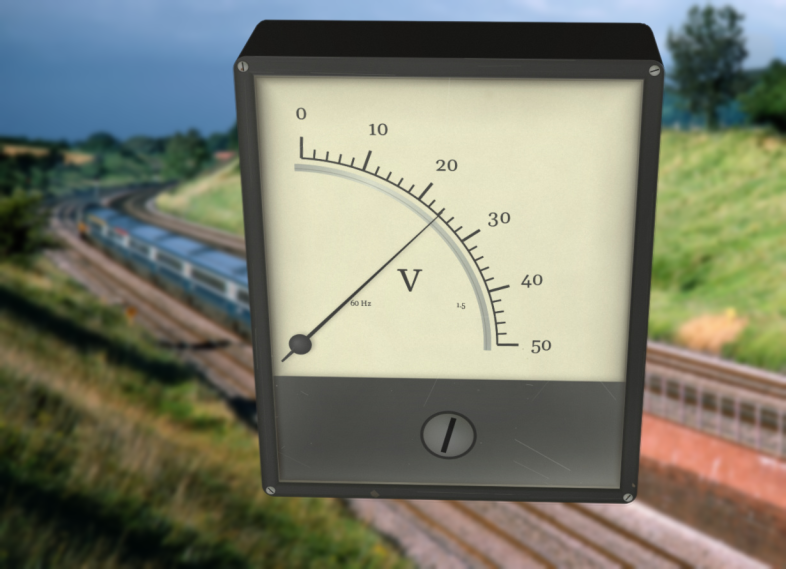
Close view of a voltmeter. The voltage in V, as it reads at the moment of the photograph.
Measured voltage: 24 V
